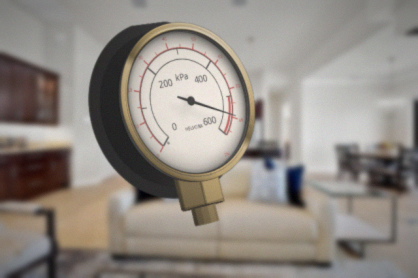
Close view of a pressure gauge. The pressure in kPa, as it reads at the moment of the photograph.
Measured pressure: 550 kPa
